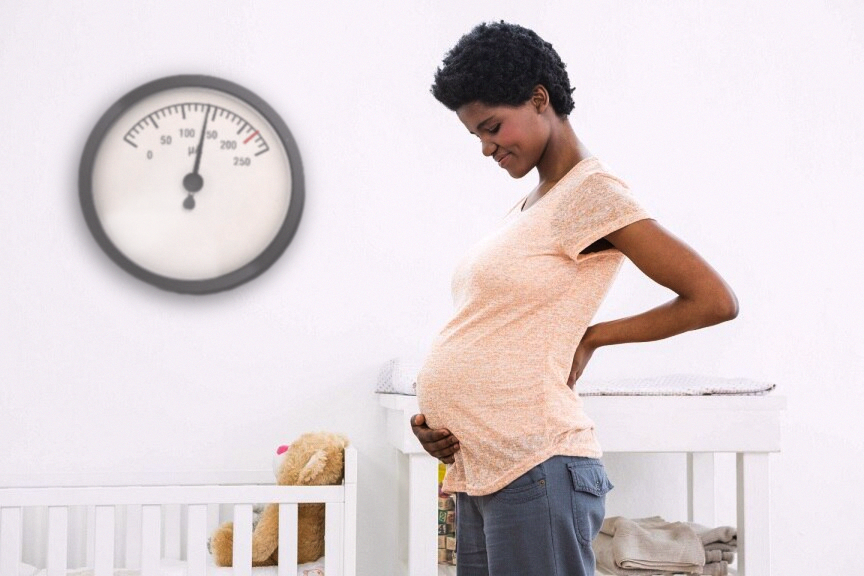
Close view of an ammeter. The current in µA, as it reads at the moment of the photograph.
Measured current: 140 µA
